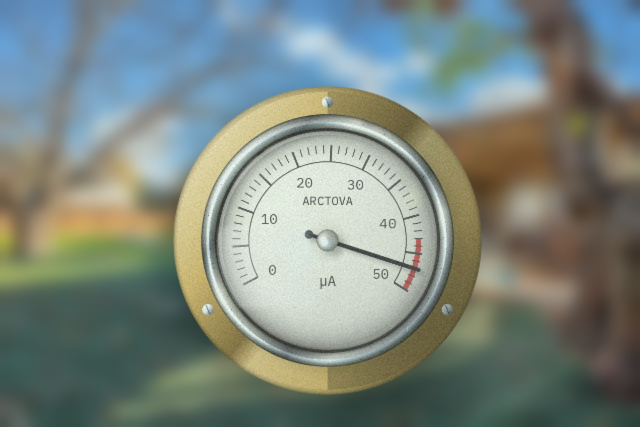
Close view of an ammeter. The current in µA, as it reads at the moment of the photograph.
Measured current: 47 µA
